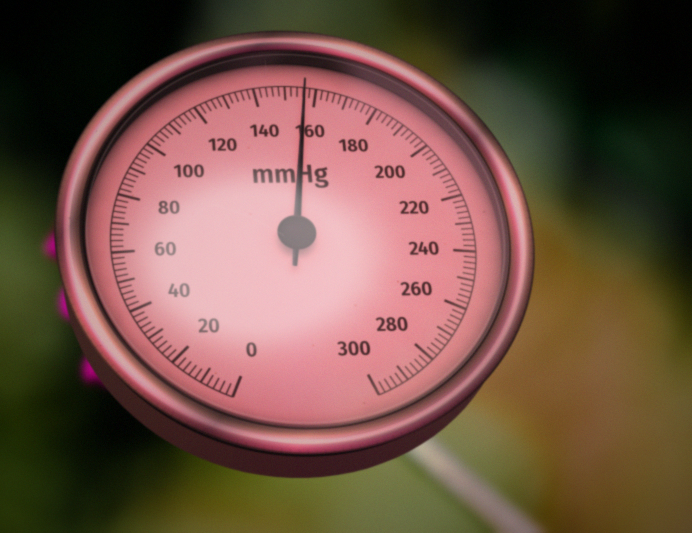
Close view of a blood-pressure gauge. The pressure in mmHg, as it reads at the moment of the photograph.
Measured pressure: 156 mmHg
